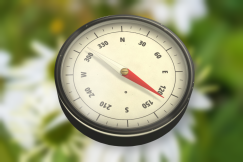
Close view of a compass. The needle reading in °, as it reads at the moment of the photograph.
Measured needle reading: 130 °
